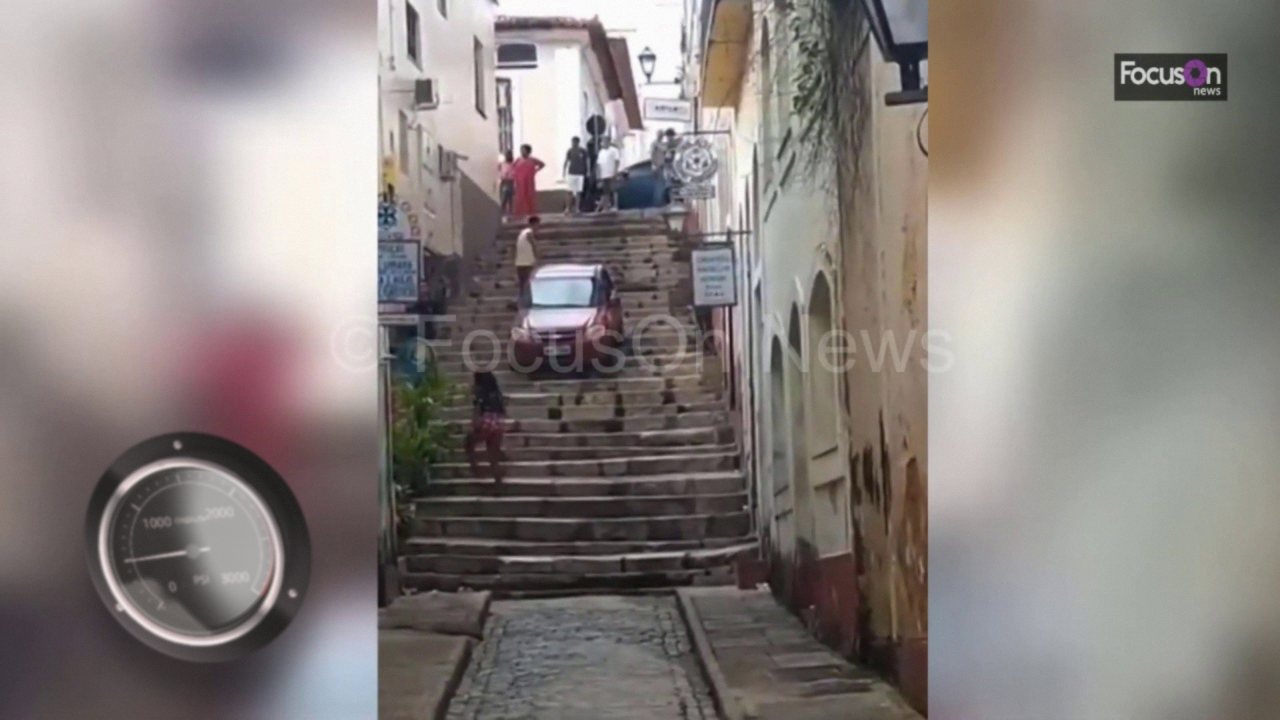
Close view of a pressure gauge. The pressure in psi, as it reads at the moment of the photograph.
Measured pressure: 500 psi
